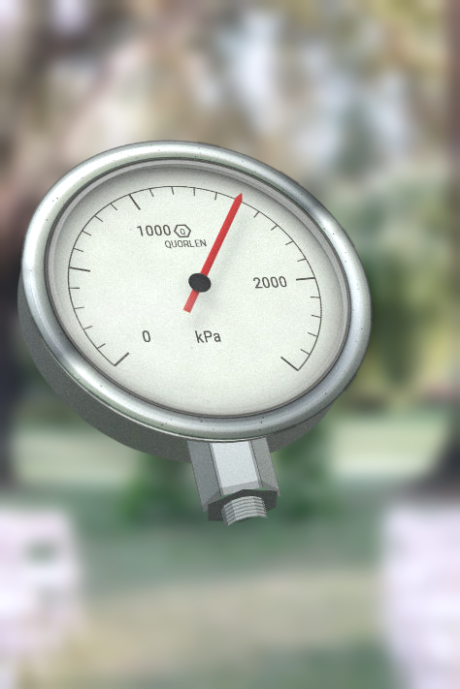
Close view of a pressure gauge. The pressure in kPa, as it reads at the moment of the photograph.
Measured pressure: 1500 kPa
